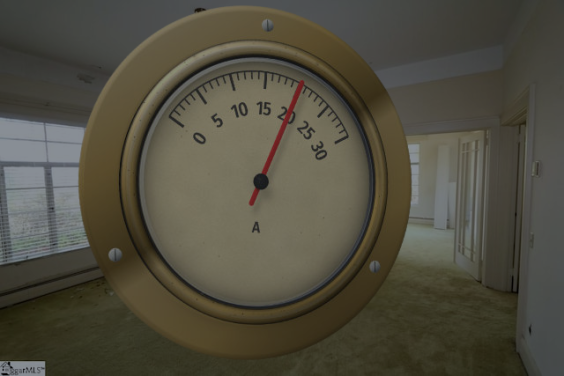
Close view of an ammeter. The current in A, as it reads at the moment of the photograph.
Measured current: 20 A
